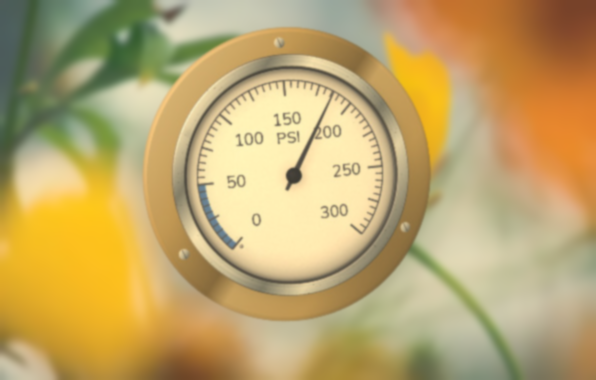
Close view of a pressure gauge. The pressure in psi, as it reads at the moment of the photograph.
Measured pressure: 185 psi
